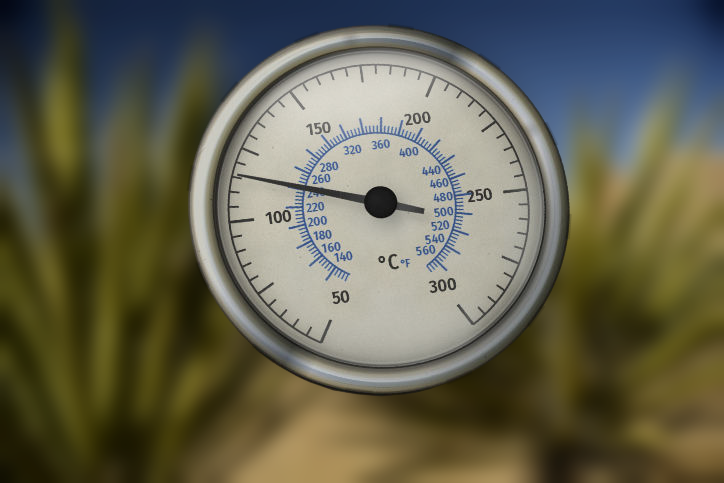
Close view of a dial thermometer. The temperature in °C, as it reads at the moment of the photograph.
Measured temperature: 115 °C
